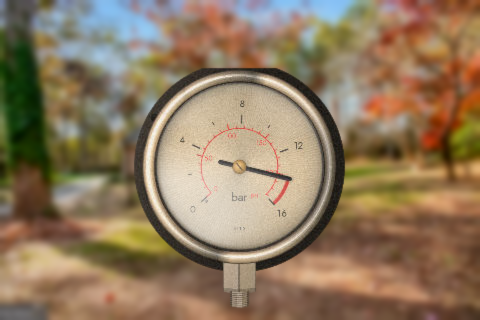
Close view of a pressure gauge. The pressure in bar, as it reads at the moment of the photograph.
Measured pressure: 14 bar
